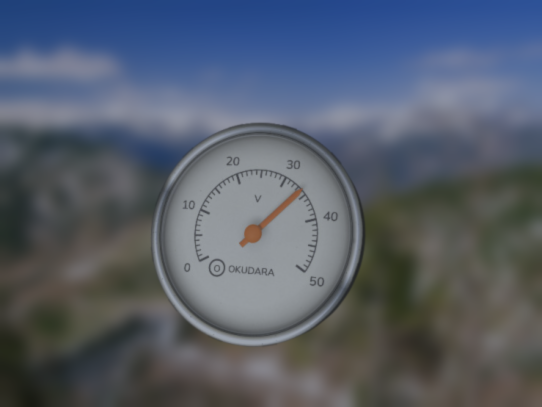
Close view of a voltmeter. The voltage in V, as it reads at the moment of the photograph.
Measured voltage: 34 V
